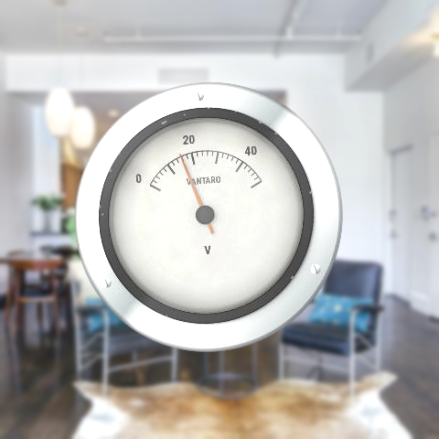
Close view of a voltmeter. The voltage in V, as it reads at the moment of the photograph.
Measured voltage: 16 V
